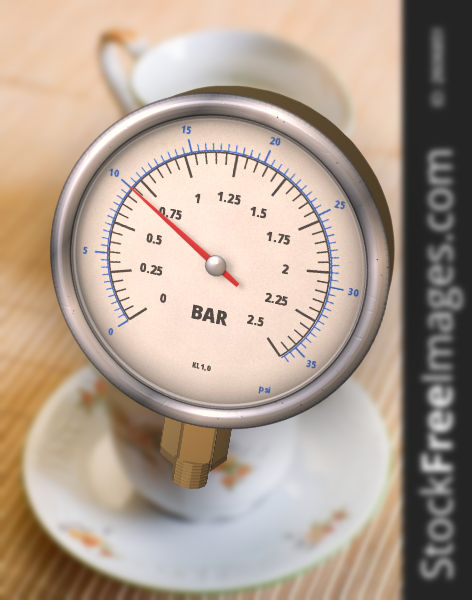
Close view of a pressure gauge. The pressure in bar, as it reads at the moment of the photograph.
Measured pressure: 0.7 bar
